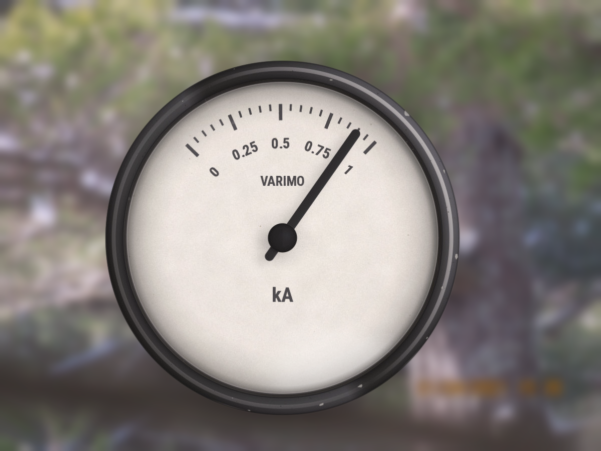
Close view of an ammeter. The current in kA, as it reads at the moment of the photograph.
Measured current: 0.9 kA
